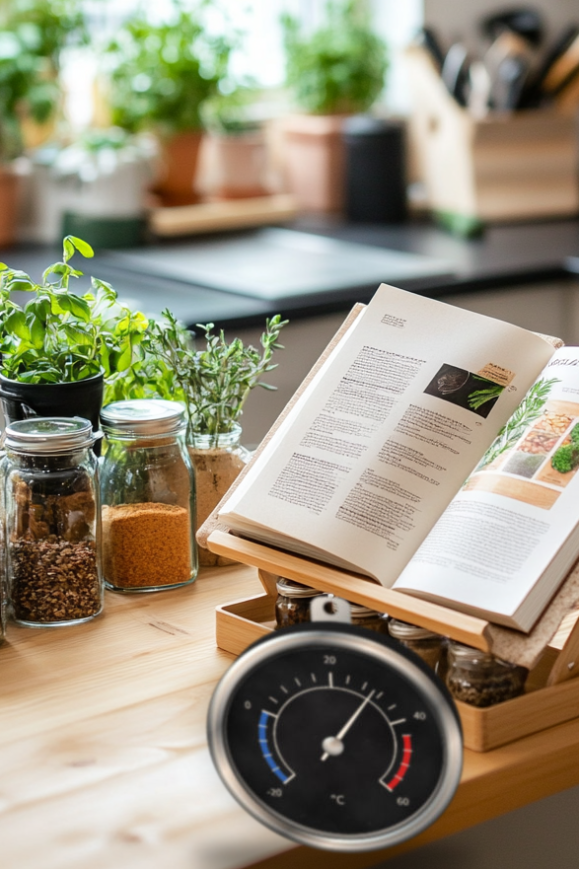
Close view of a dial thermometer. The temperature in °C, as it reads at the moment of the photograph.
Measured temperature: 30 °C
